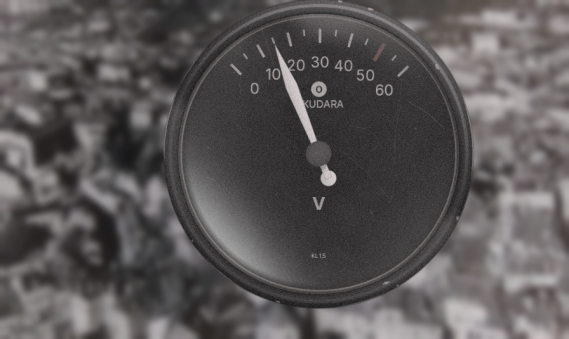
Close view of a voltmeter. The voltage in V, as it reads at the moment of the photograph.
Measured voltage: 15 V
